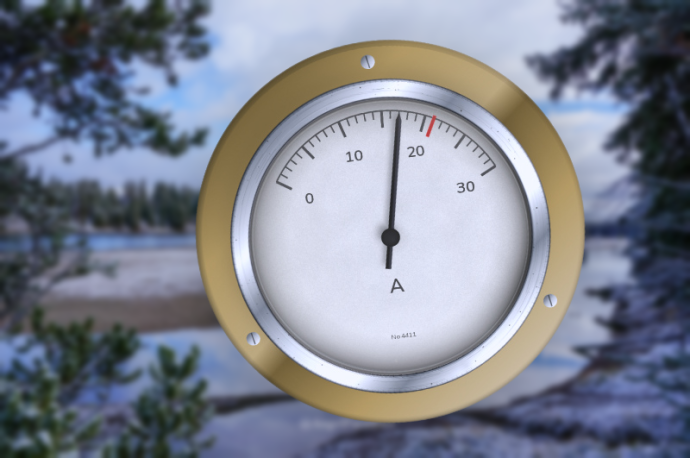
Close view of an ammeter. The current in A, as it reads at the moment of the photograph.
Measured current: 17 A
